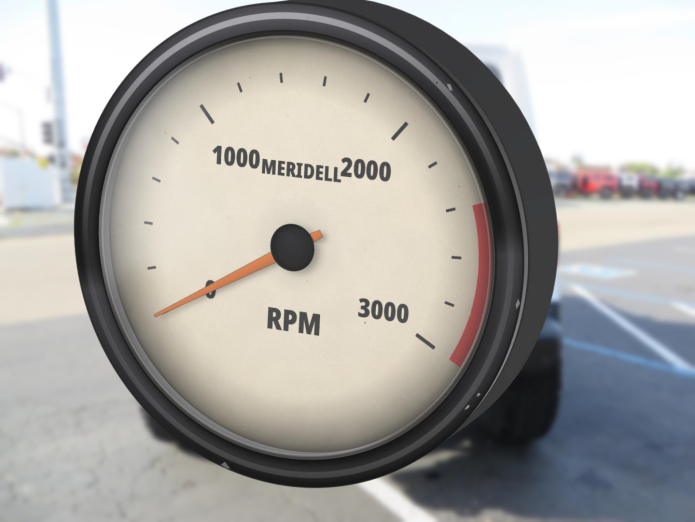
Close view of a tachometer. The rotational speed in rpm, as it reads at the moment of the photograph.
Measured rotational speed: 0 rpm
